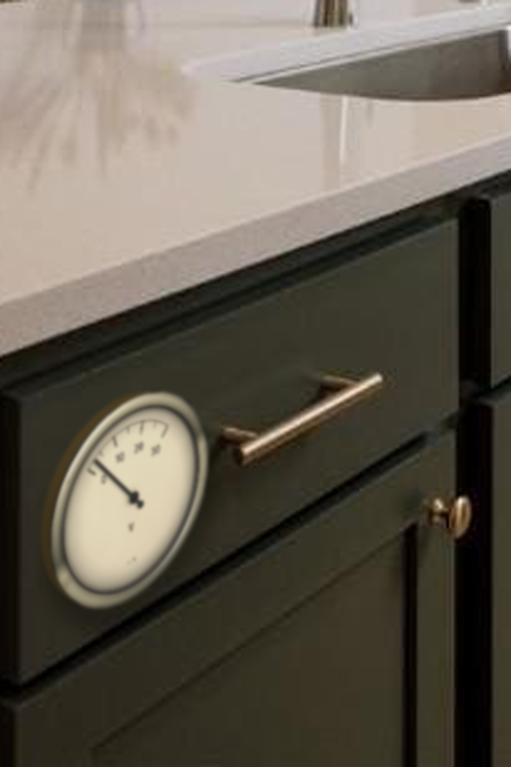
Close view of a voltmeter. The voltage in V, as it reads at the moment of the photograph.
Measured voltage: 2.5 V
